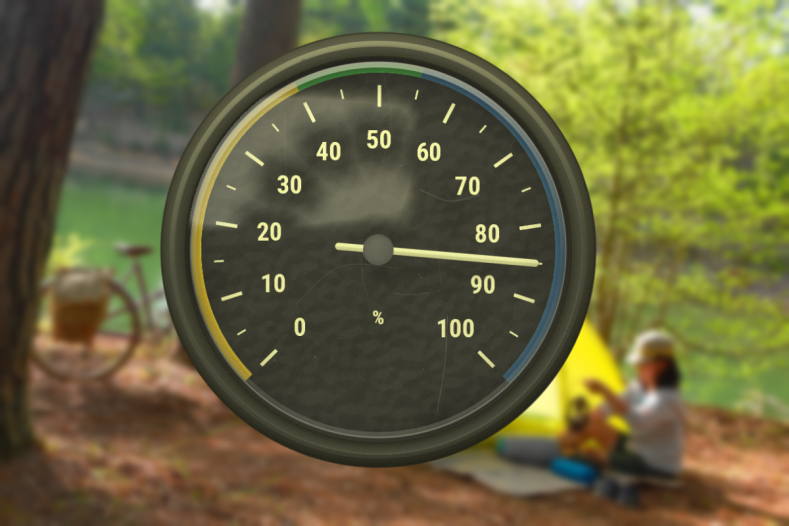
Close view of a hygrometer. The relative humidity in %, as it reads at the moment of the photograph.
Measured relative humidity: 85 %
